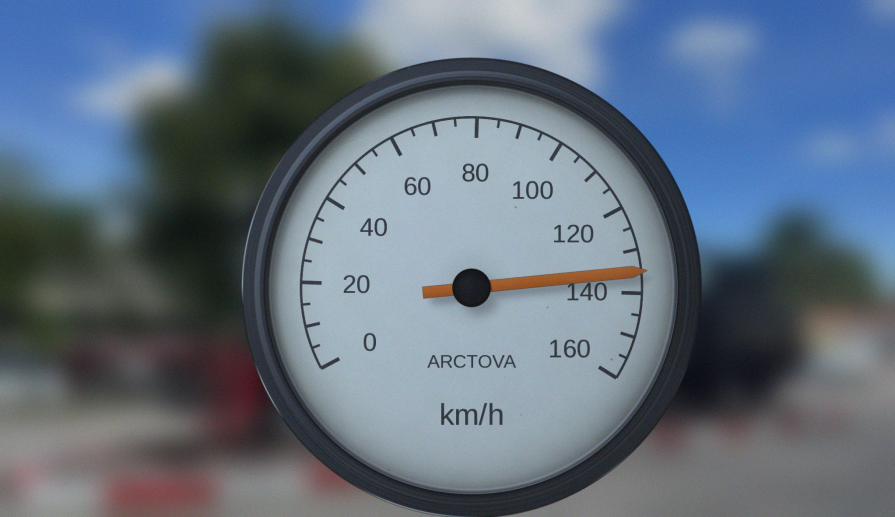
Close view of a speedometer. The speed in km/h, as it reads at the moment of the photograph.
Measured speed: 135 km/h
